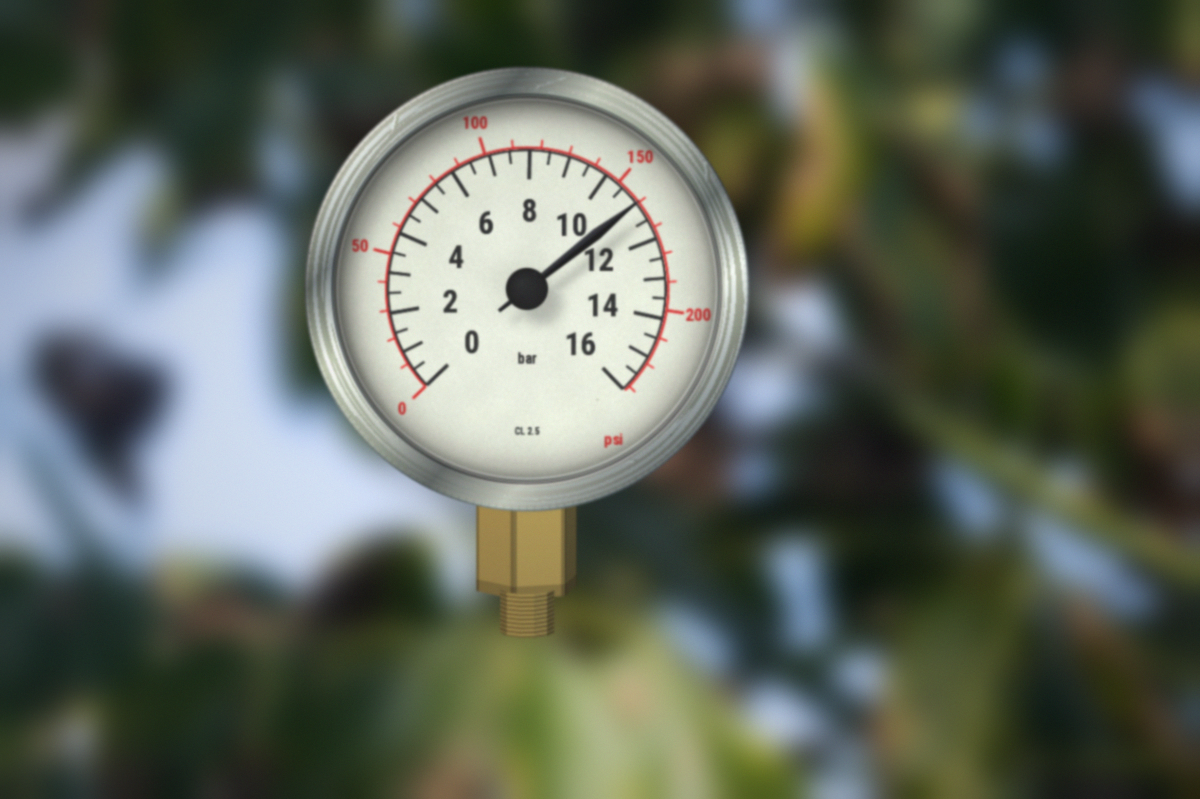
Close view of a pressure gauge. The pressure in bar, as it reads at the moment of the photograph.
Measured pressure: 11 bar
